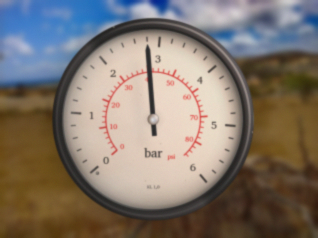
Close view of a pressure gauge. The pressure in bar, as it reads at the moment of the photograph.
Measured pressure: 2.8 bar
